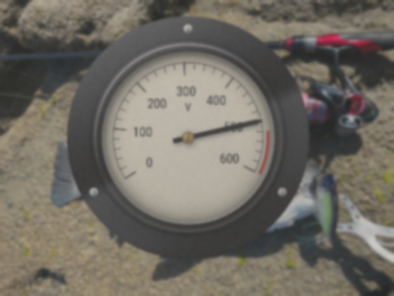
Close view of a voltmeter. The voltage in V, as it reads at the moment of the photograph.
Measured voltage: 500 V
